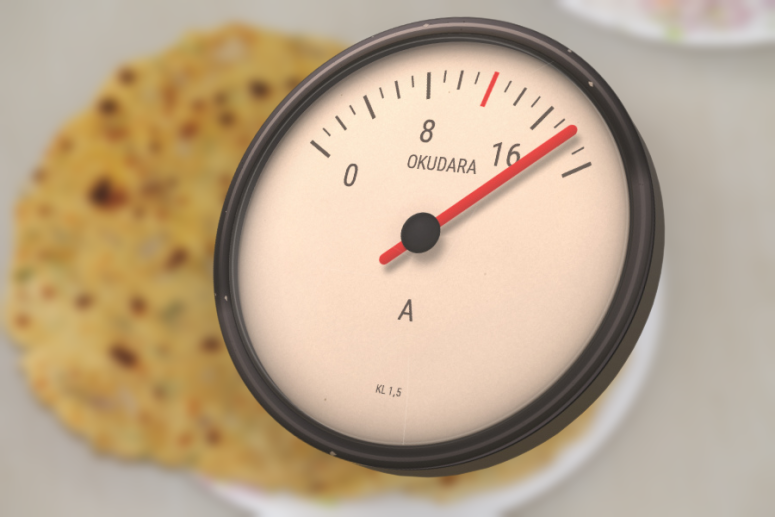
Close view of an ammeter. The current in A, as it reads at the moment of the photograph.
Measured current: 18 A
